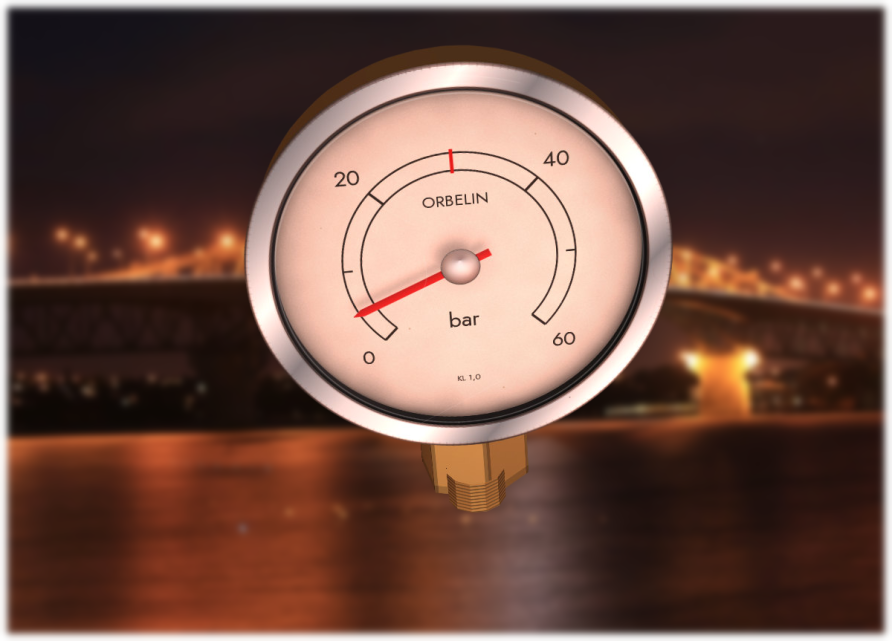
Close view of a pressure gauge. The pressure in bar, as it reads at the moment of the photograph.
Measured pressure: 5 bar
